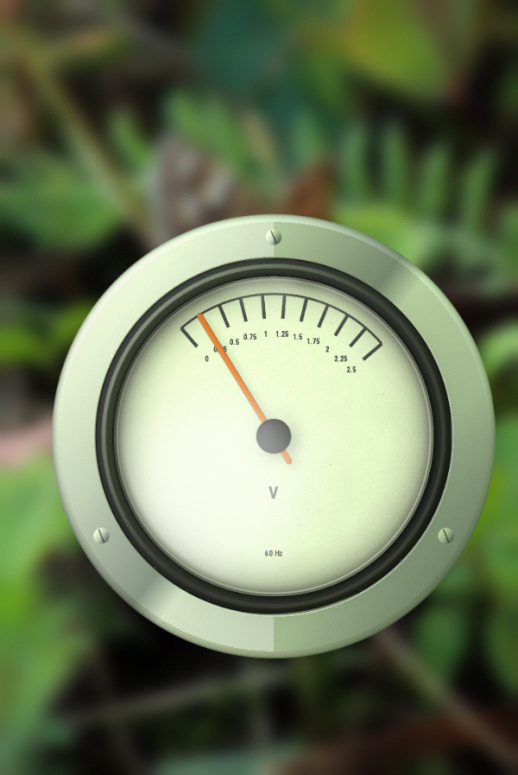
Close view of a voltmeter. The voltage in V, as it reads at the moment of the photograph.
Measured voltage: 0.25 V
